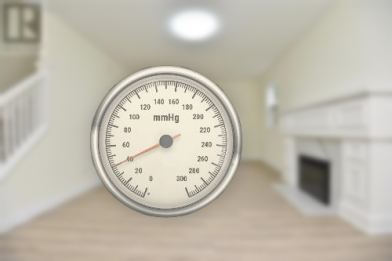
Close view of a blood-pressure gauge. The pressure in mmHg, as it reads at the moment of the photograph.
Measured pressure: 40 mmHg
